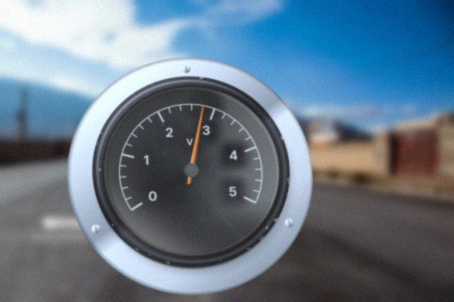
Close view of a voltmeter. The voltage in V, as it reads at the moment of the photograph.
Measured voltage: 2.8 V
